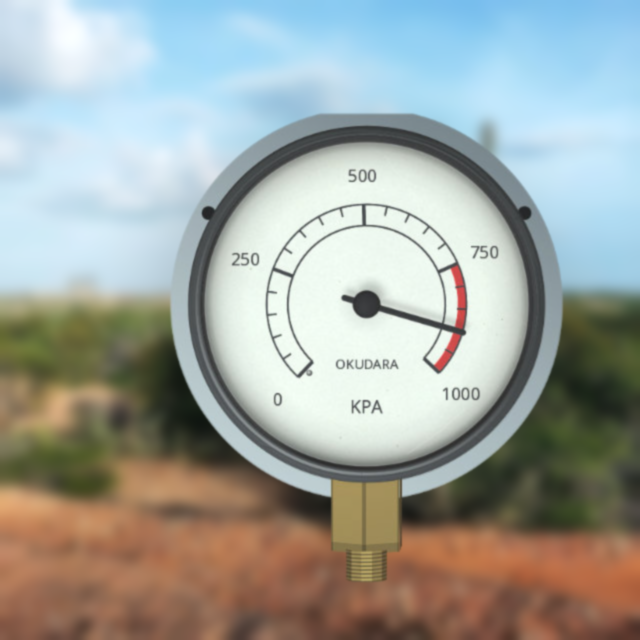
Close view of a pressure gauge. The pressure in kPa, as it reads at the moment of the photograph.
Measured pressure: 900 kPa
